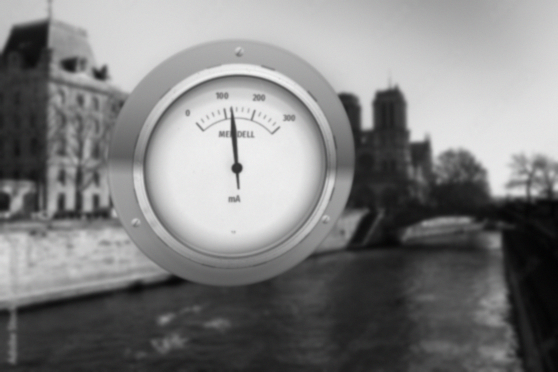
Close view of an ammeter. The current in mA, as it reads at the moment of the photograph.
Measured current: 120 mA
